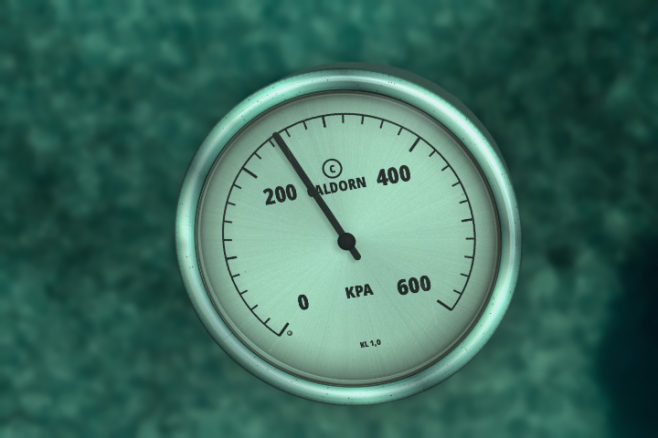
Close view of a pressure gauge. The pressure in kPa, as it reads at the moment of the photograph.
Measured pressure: 250 kPa
